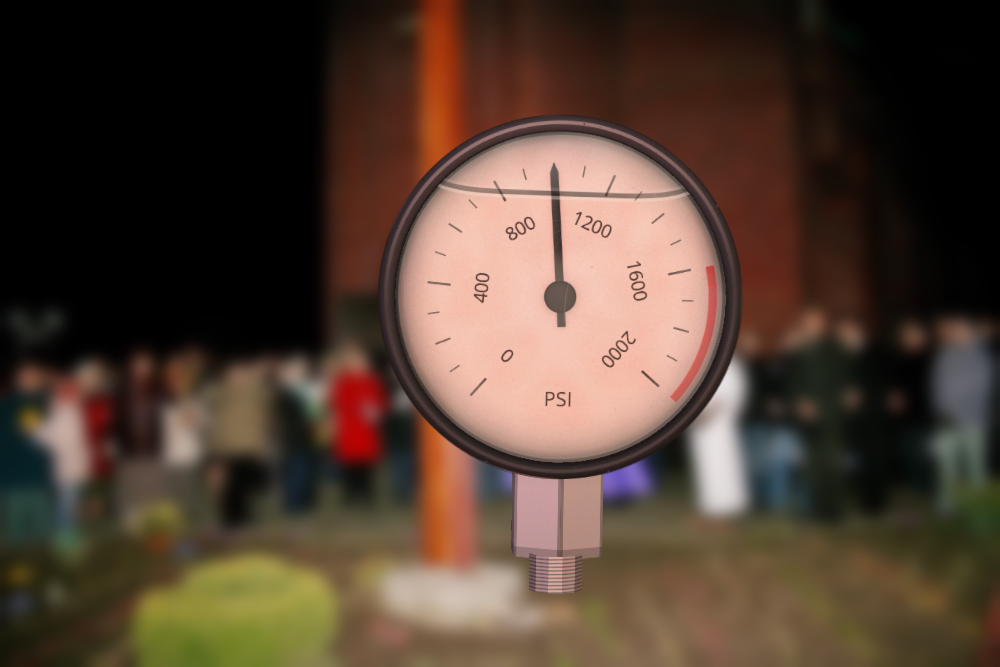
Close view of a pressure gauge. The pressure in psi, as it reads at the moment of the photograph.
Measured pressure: 1000 psi
